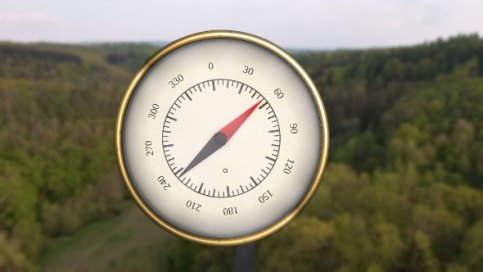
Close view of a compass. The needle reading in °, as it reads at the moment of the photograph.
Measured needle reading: 55 °
